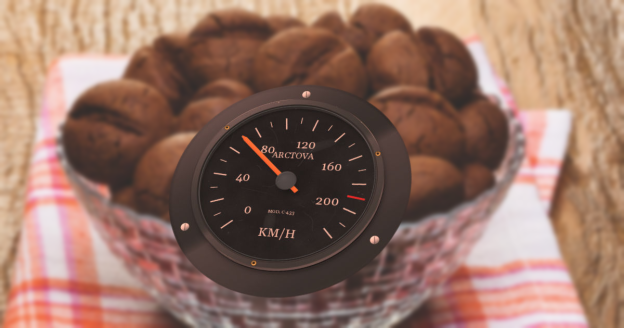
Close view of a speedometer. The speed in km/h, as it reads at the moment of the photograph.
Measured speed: 70 km/h
